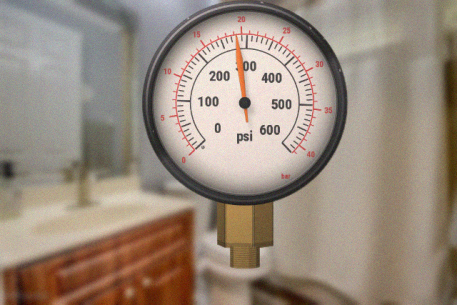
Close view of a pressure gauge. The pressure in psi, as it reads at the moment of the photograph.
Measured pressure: 280 psi
